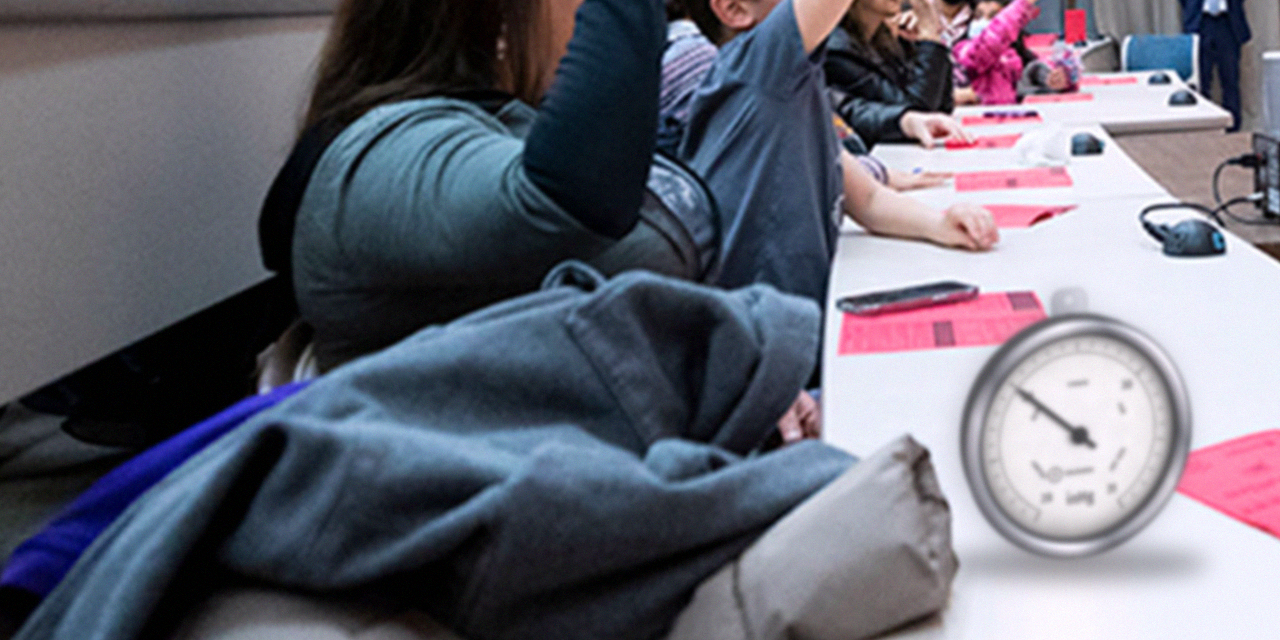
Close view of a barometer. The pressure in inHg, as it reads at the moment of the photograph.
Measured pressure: 29 inHg
